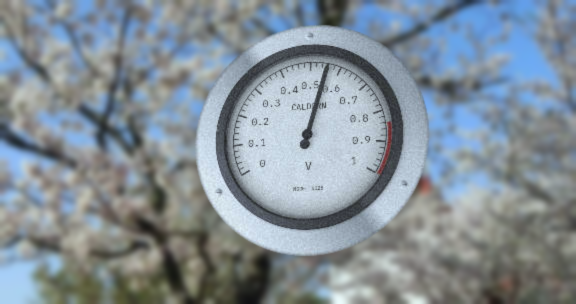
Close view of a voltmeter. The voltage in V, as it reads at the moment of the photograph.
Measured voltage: 0.56 V
